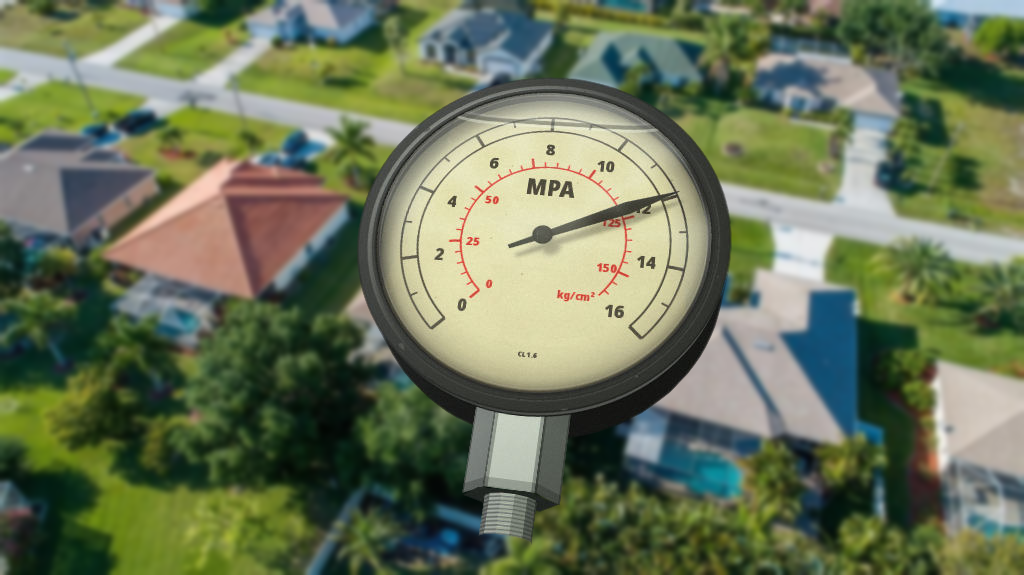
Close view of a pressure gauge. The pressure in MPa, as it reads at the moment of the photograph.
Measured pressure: 12 MPa
